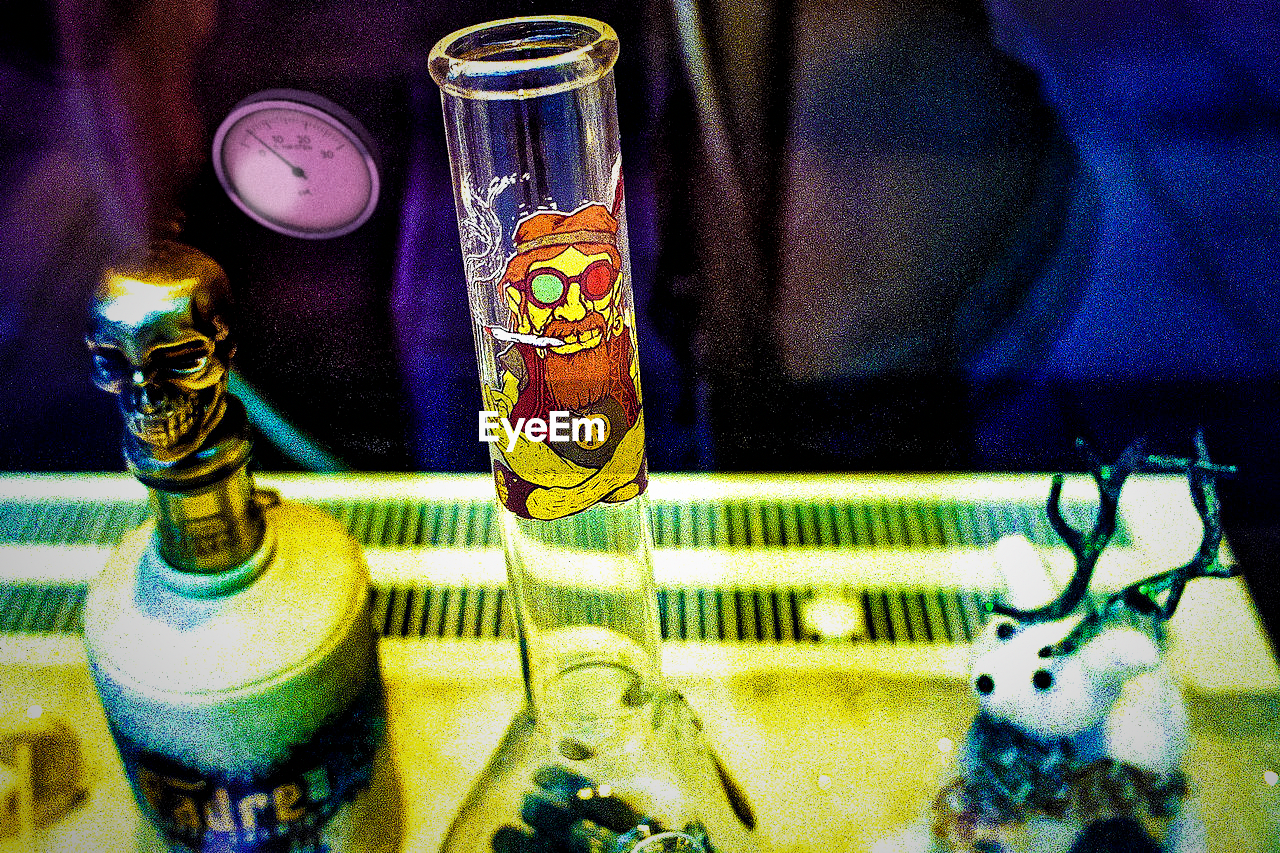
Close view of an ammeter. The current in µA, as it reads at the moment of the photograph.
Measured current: 5 µA
